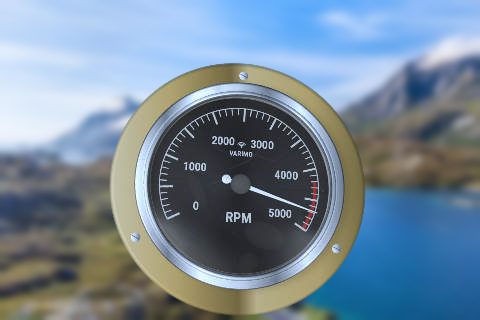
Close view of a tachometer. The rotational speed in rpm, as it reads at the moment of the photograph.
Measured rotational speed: 4700 rpm
